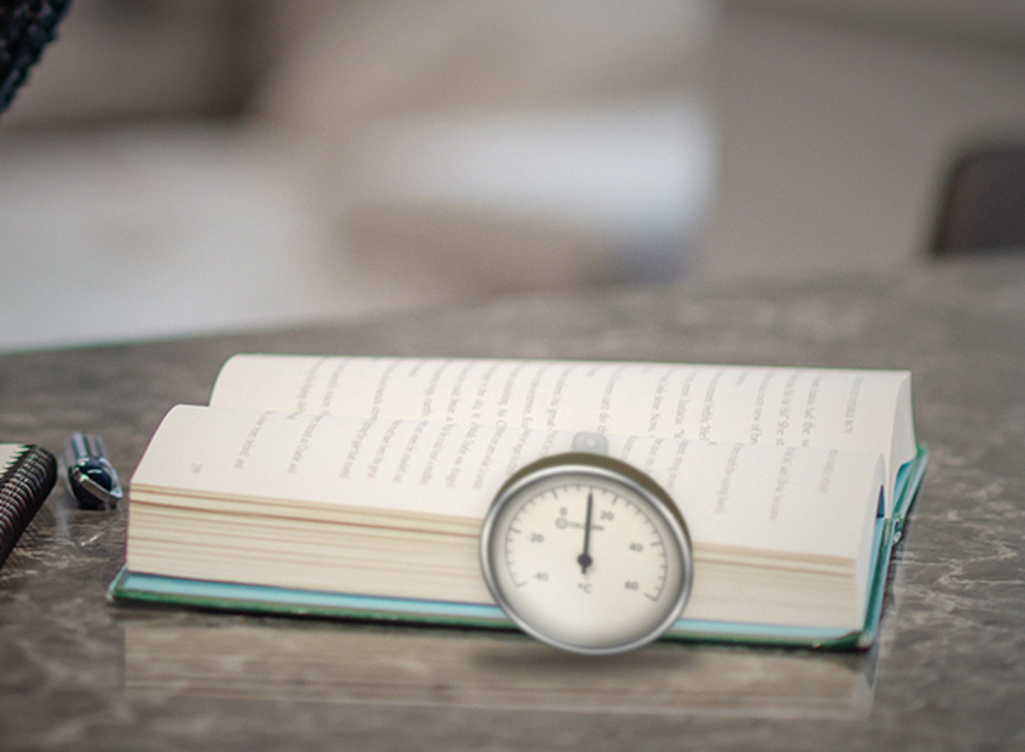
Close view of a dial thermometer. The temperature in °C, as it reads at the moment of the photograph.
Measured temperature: 12 °C
